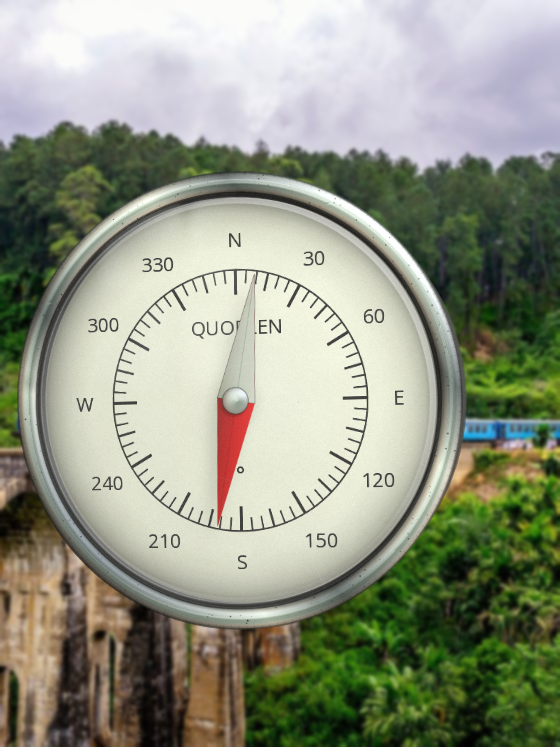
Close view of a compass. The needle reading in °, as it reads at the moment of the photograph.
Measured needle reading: 190 °
